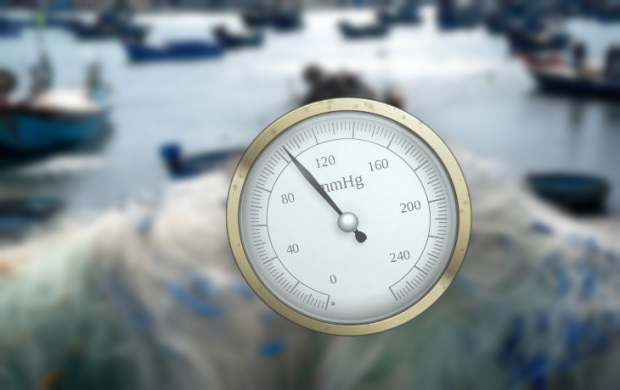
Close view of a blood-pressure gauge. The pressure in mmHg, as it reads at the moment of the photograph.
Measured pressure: 104 mmHg
